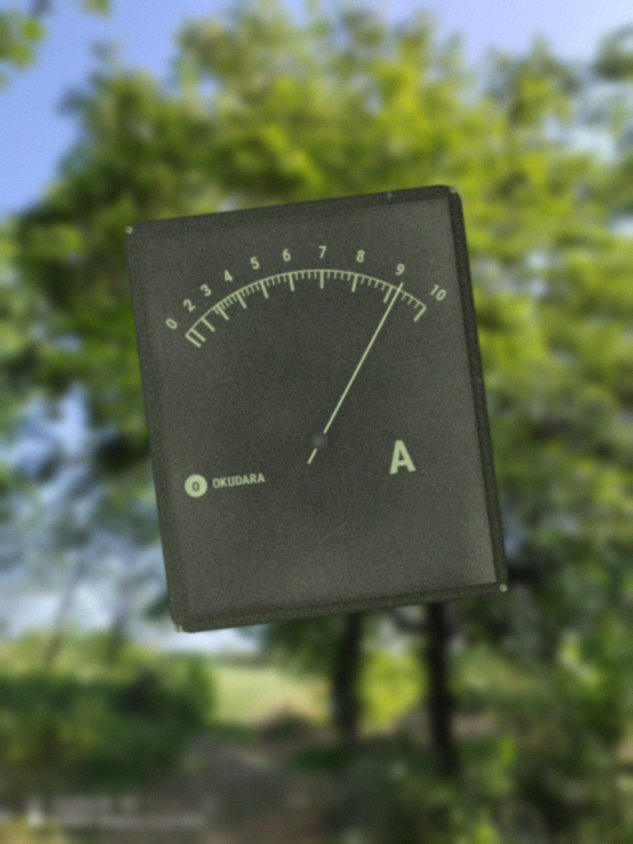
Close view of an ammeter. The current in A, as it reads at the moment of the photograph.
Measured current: 9.2 A
